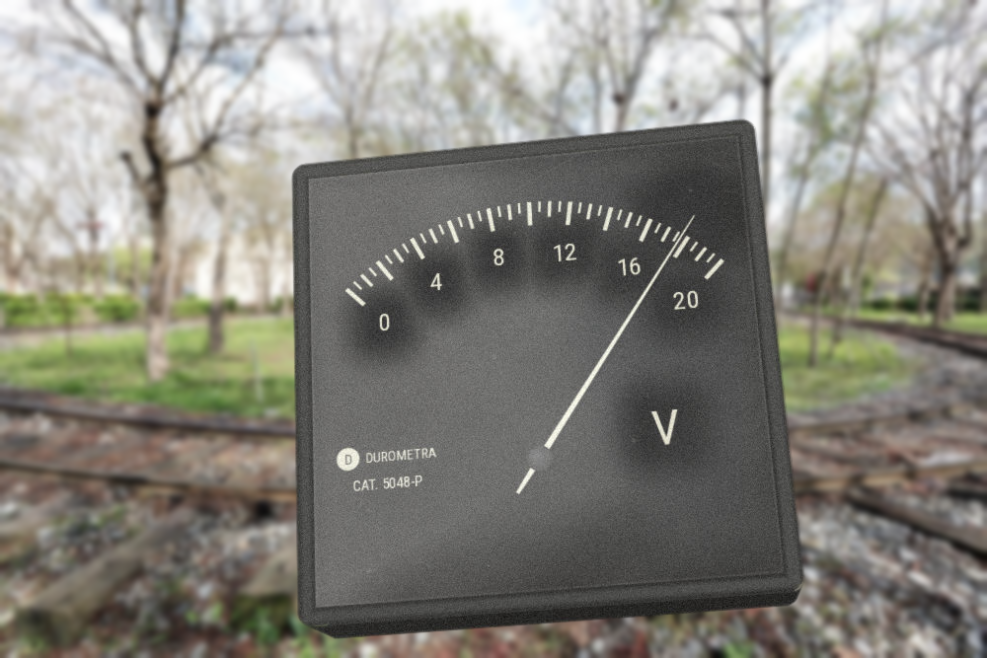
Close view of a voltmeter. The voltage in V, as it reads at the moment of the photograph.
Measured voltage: 17.75 V
